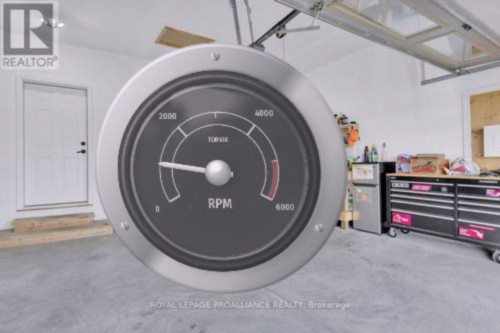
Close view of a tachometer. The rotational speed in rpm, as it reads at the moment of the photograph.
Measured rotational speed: 1000 rpm
